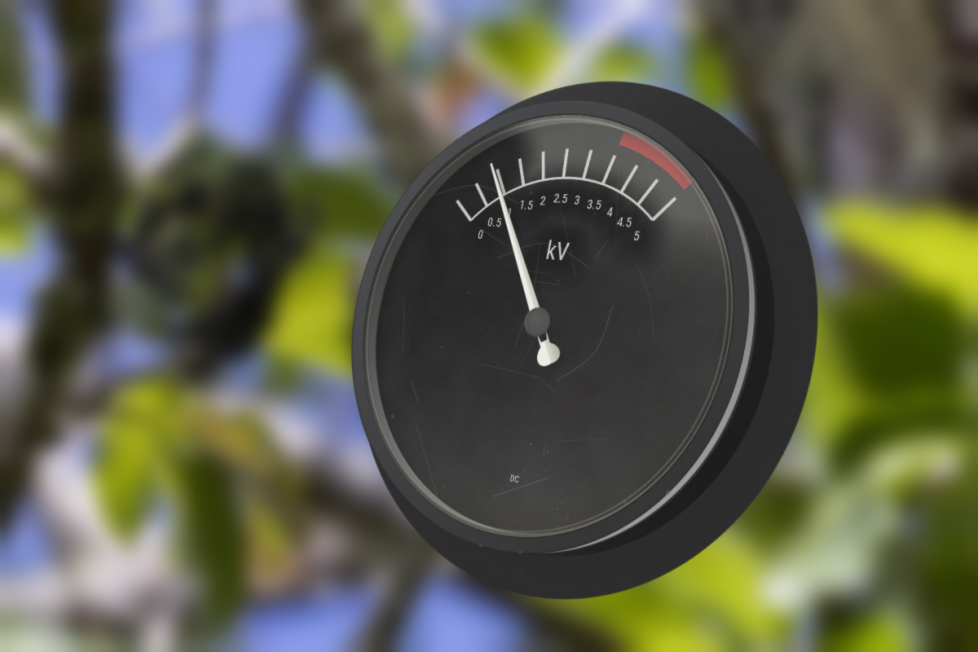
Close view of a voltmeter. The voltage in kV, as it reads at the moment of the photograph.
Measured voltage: 1 kV
